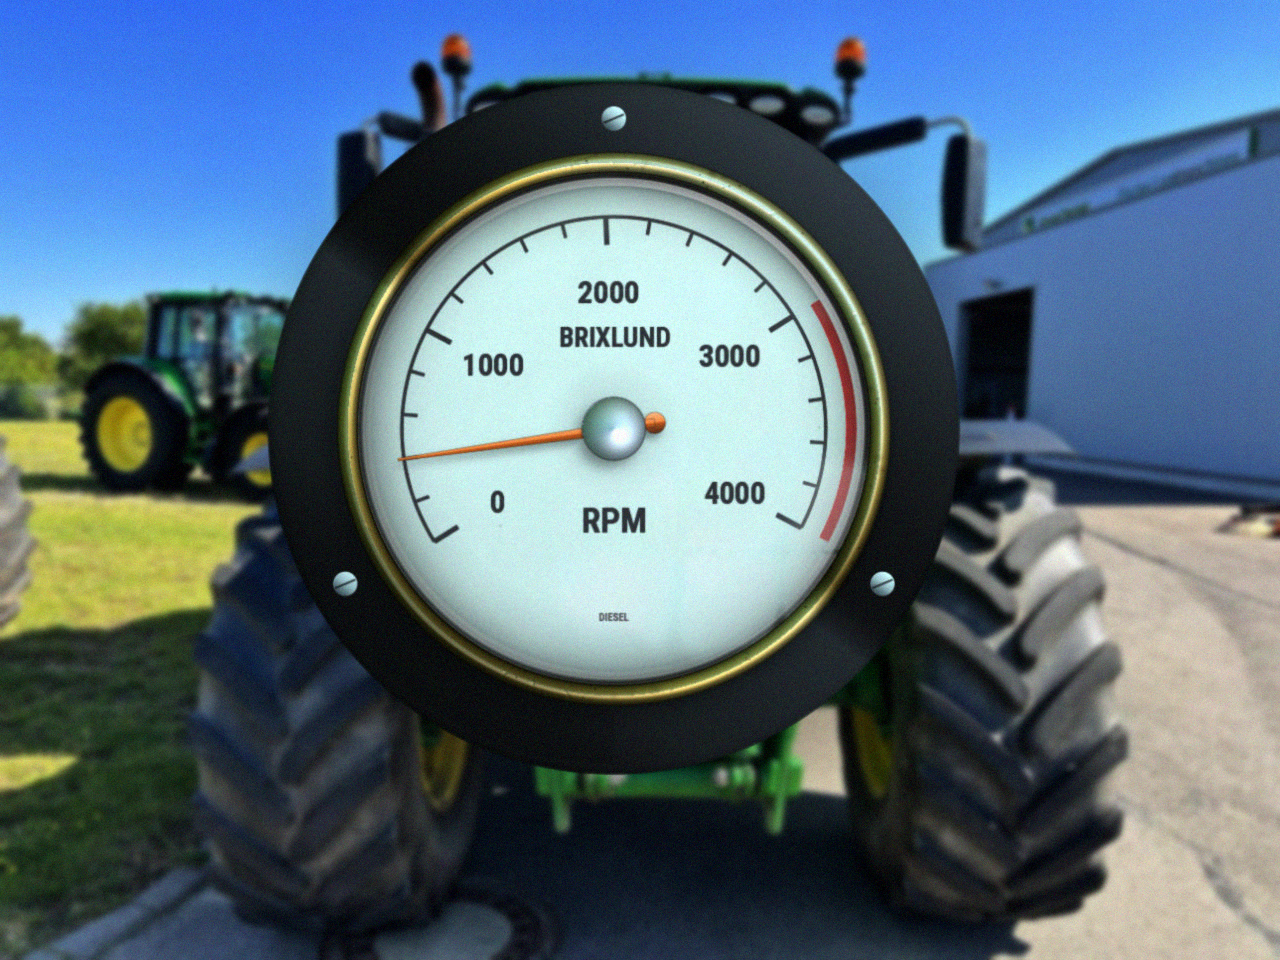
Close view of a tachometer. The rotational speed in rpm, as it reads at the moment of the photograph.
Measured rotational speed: 400 rpm
